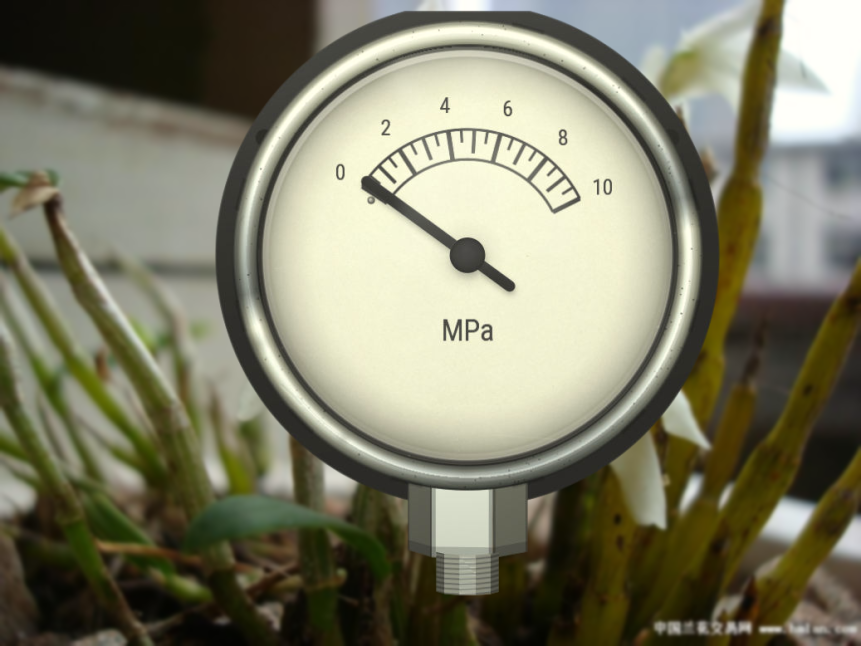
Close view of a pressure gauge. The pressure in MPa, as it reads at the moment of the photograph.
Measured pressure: 0.25 MPa
